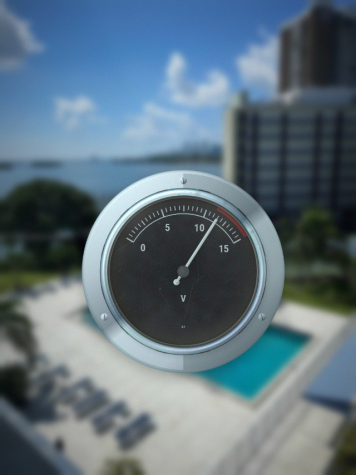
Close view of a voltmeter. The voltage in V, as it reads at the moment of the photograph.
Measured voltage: 11.5 V
